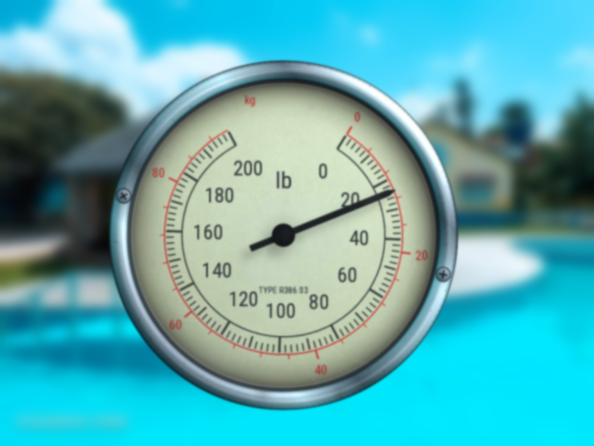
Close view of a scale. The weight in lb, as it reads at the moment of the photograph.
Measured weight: 24 lb
